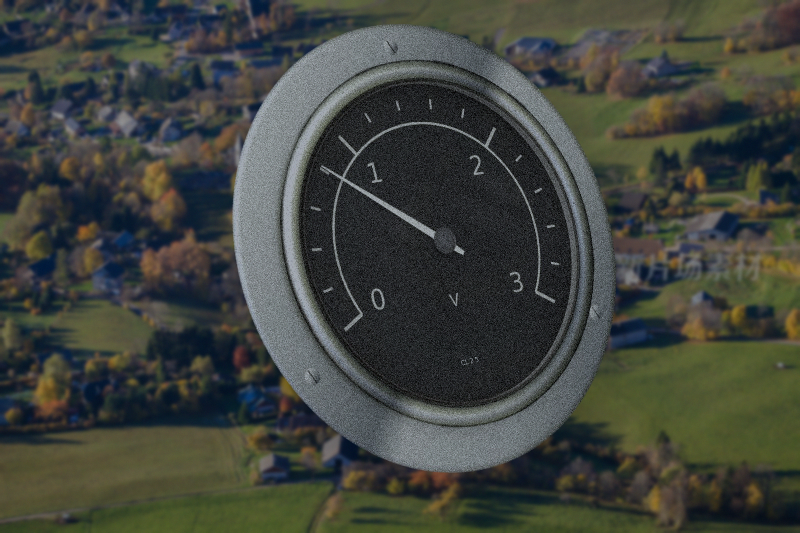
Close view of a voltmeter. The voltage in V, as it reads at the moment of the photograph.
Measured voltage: 0.8 V
